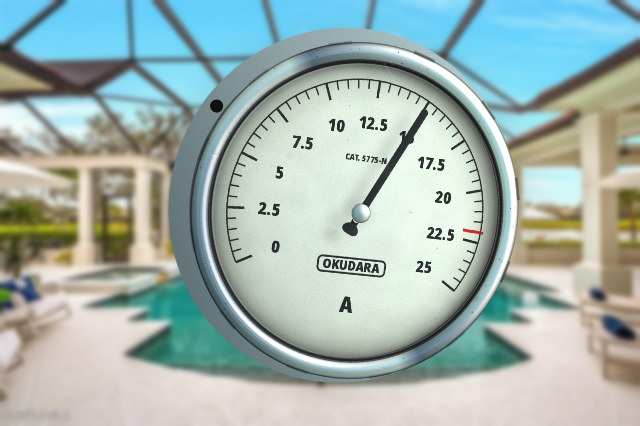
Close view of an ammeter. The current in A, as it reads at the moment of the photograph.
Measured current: 15 A
